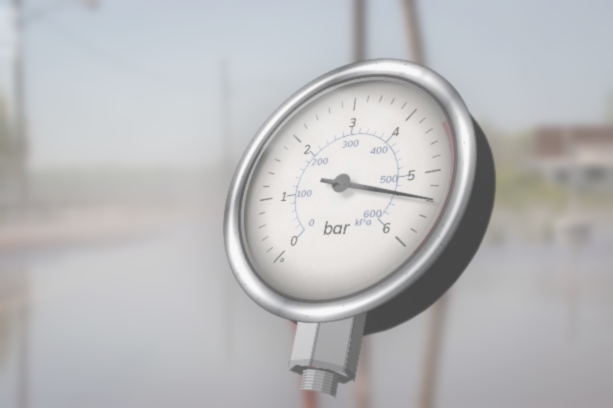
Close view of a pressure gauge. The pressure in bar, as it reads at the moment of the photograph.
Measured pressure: 5.4 bar
